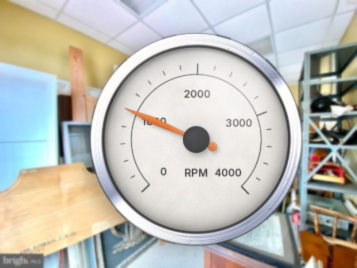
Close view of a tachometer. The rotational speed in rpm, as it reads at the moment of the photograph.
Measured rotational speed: 1000 rpm
